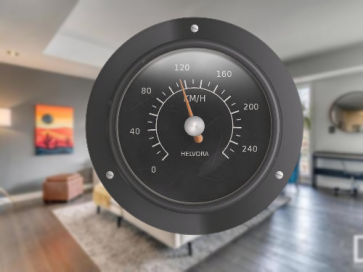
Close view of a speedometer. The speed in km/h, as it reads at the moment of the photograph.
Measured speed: 115 km/h
